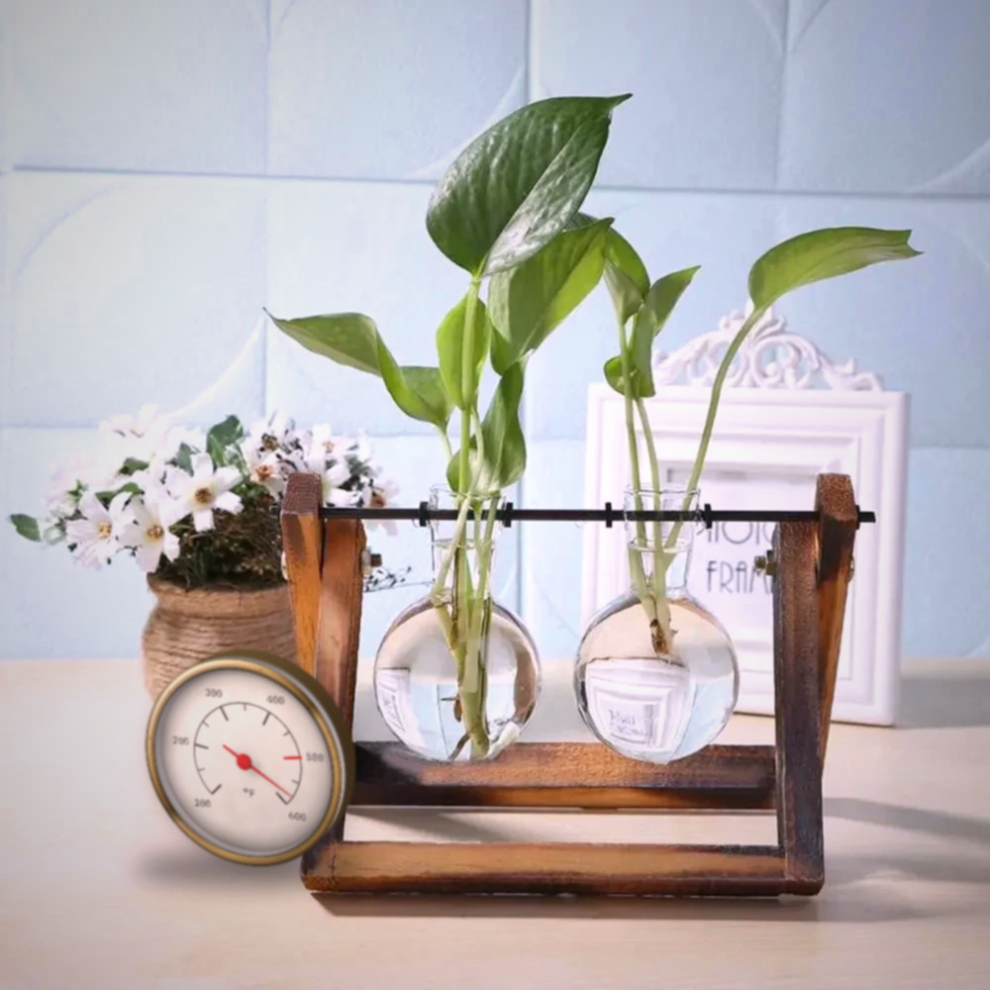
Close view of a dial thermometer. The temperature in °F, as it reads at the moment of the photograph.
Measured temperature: 575 °F
